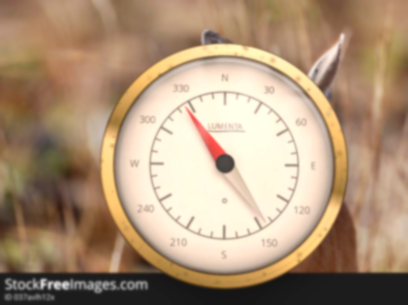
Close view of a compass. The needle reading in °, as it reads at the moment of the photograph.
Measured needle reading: 325 °
